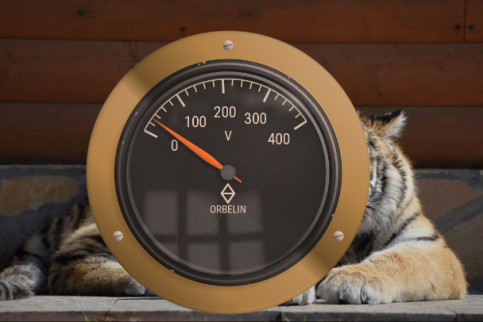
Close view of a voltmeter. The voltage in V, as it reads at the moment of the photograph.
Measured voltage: 30 V
